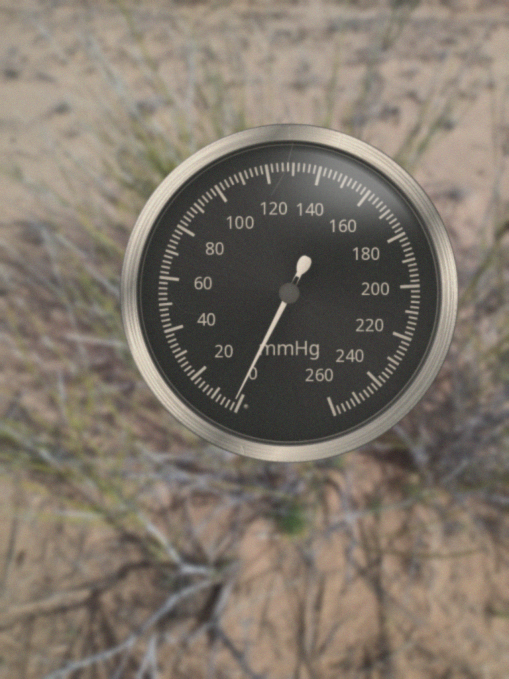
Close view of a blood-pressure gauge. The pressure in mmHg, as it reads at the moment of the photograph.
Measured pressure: 2 mmHg
